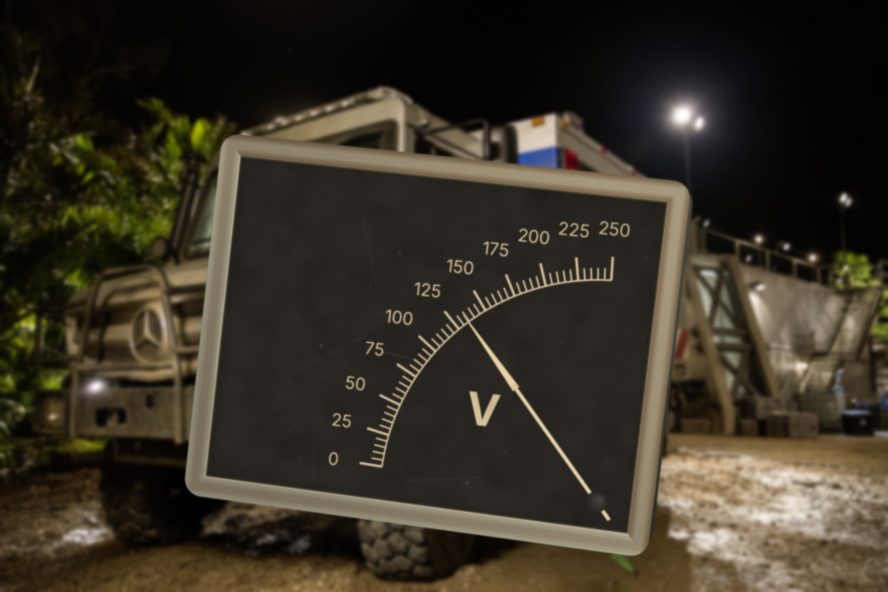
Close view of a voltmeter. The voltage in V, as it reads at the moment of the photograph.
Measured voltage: 135 V
